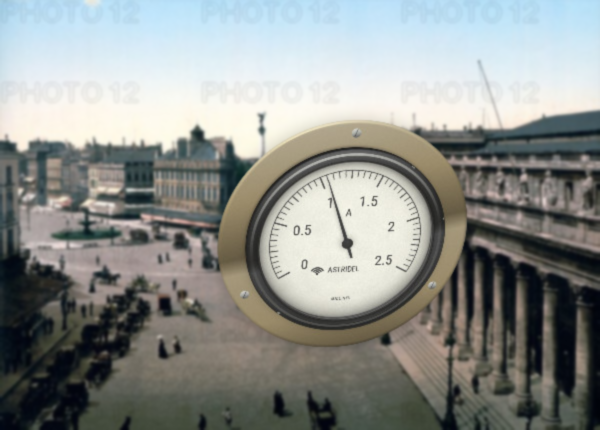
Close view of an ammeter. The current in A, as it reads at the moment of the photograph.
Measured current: 1.05 A
